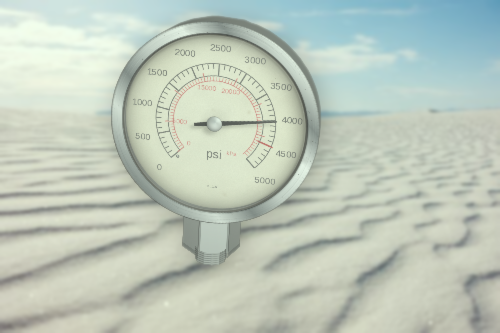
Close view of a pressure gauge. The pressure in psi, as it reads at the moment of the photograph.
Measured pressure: 4000 psi
